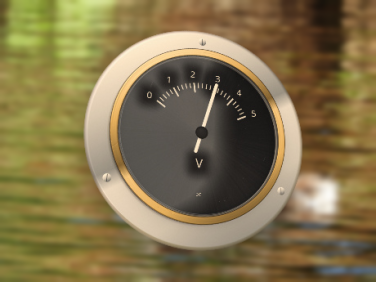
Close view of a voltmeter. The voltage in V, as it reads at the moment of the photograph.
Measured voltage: 3 V
